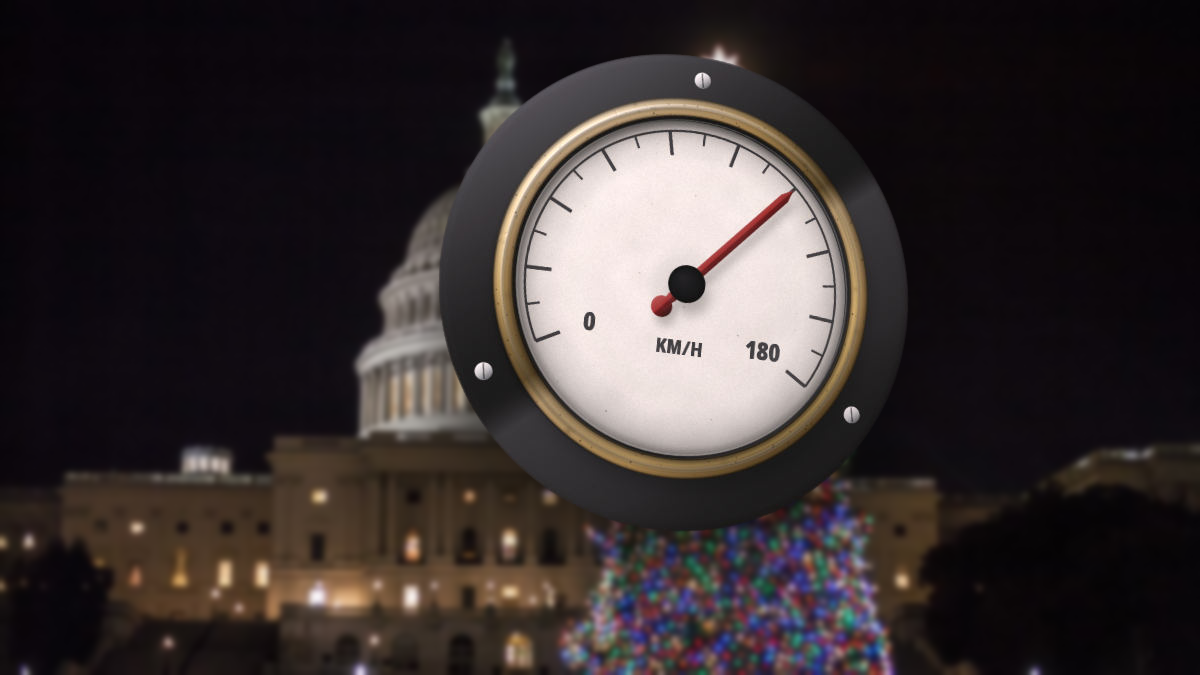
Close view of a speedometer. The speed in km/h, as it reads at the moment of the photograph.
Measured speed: 120 km/h
